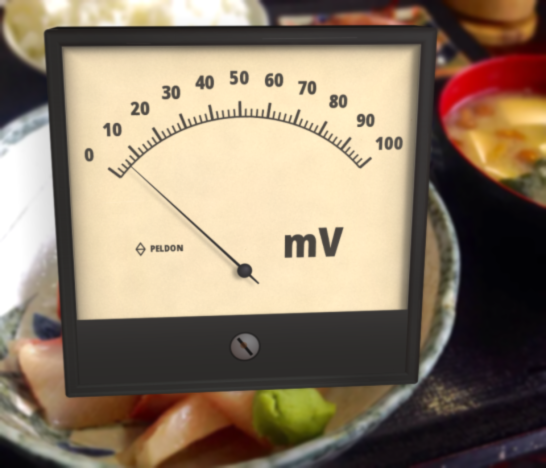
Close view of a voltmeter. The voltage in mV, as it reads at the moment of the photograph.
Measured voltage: 6 mV
